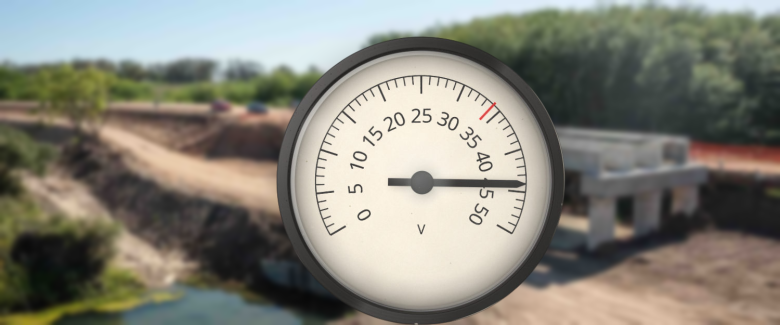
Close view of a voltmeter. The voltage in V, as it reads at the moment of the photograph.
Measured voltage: 44 V
